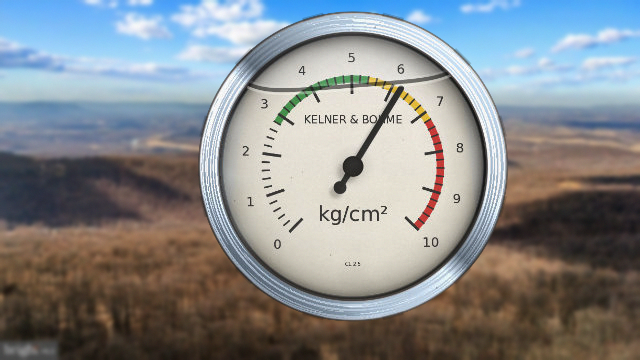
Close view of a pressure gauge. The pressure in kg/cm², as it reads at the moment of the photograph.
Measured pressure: 6.2 kg/cm²
